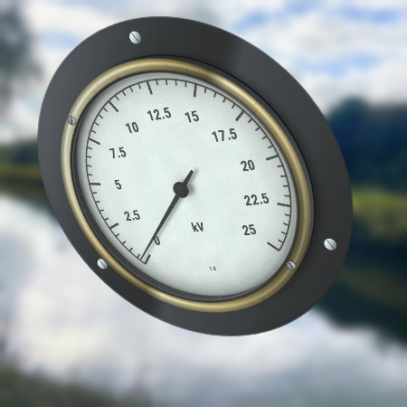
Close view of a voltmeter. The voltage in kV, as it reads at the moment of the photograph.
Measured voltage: 0.25 kV
